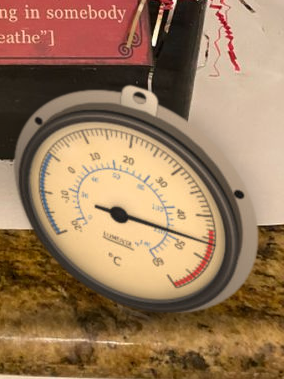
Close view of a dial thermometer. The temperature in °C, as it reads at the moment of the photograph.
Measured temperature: 45 °C
